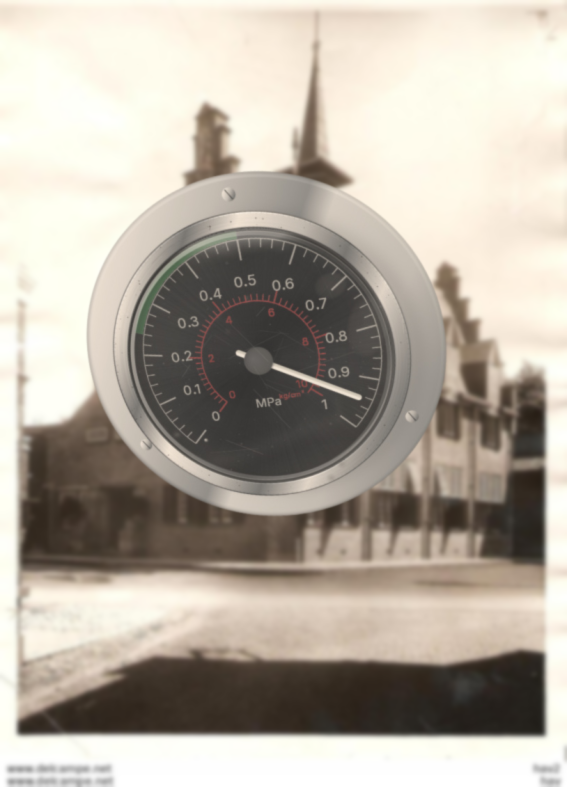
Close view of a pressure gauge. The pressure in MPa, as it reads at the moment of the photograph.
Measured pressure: 0.94 MPa
